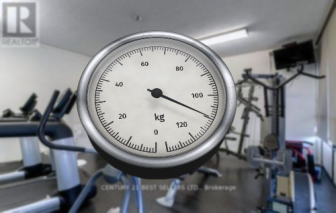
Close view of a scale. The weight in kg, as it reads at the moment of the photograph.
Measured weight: 110 kg
